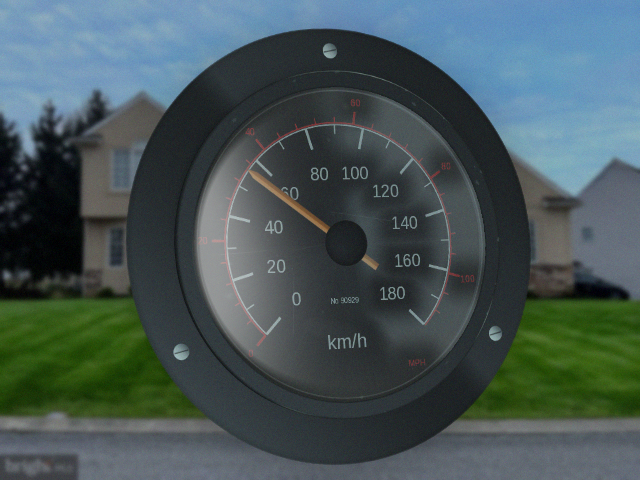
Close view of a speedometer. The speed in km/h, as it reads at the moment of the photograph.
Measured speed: 55 km/h
